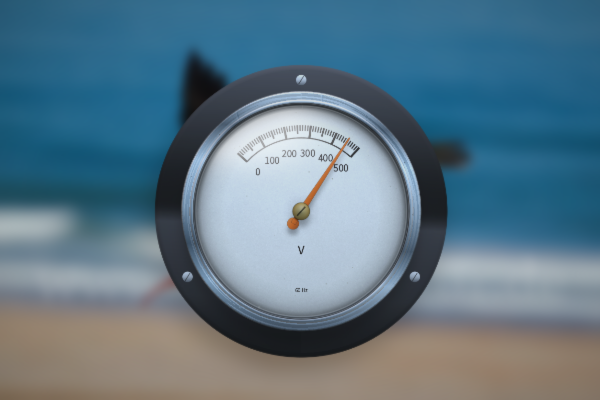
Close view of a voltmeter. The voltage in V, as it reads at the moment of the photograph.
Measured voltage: 450 V
